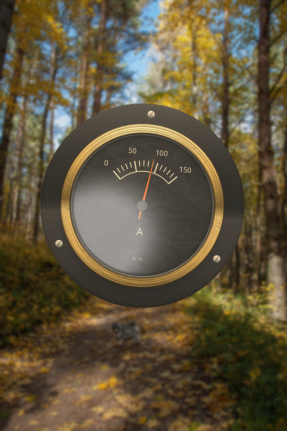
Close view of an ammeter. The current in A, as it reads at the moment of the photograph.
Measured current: 90 A
